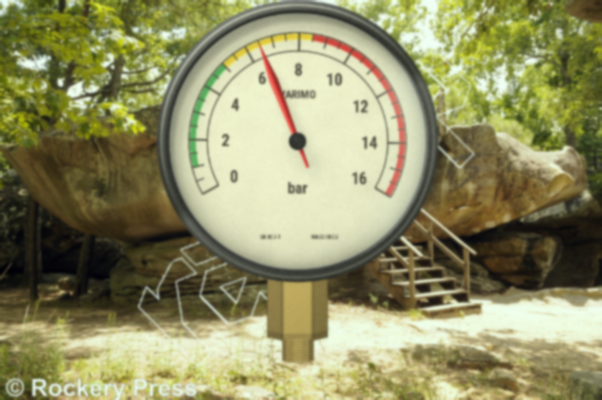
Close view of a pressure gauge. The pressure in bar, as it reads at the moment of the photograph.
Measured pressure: 6.5 bar
